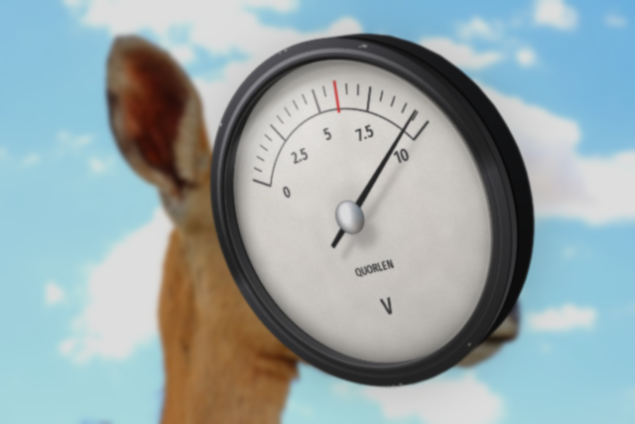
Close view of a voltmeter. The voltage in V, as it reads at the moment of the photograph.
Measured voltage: 9.5 V
